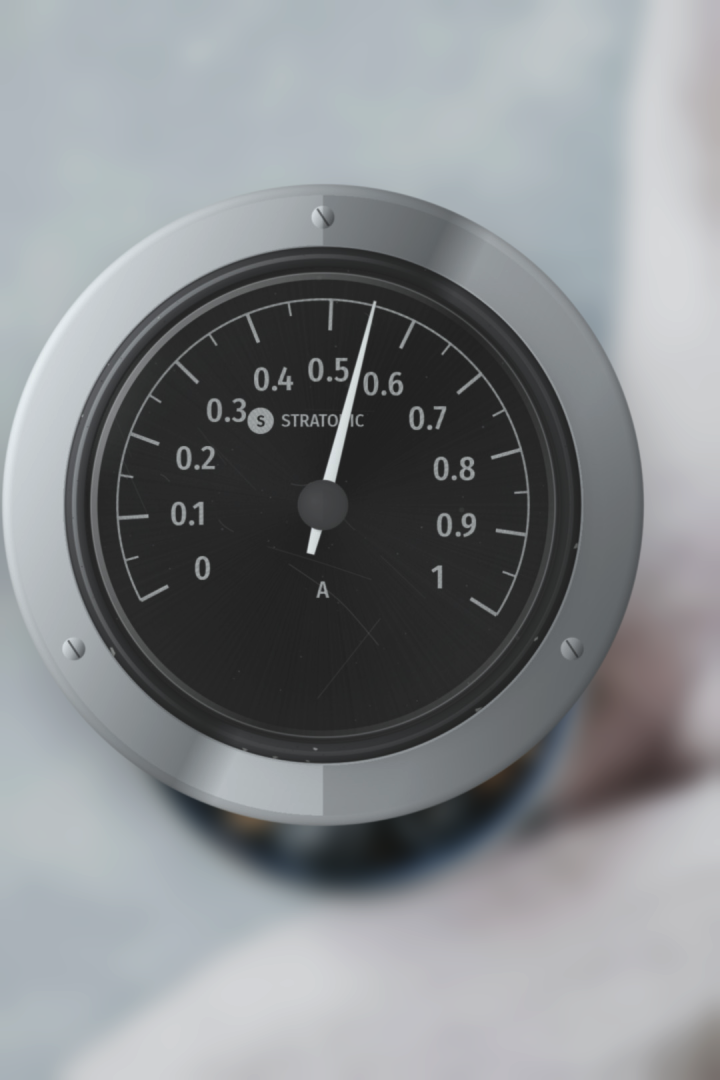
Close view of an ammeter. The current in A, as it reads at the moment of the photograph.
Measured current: 0.55 A
